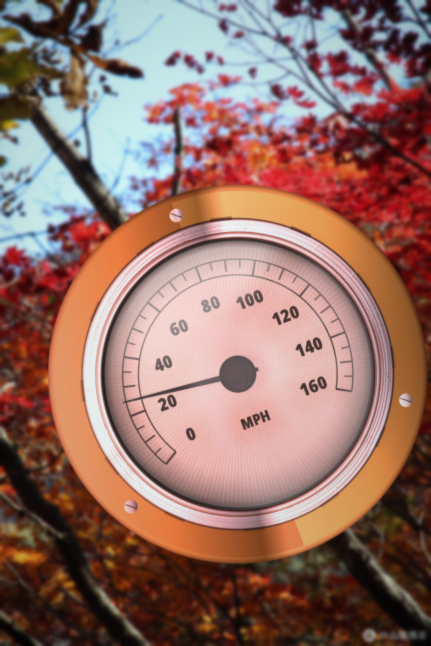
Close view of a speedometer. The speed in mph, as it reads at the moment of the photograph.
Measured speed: 25 mph
